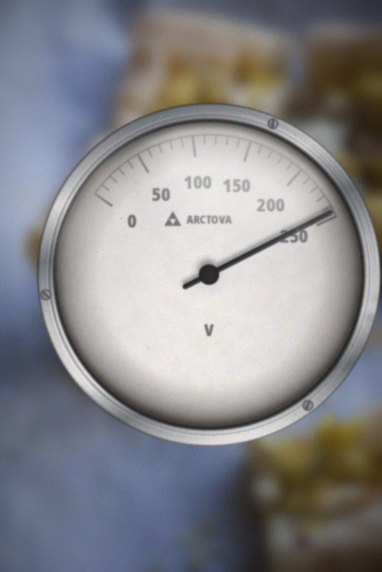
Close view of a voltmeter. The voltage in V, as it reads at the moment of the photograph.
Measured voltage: 245 V
